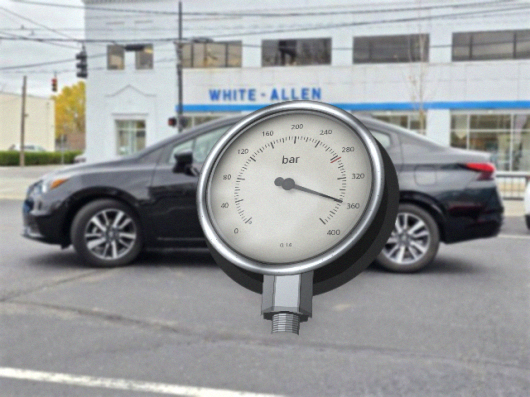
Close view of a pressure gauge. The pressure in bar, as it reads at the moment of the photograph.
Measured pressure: 360 bar
